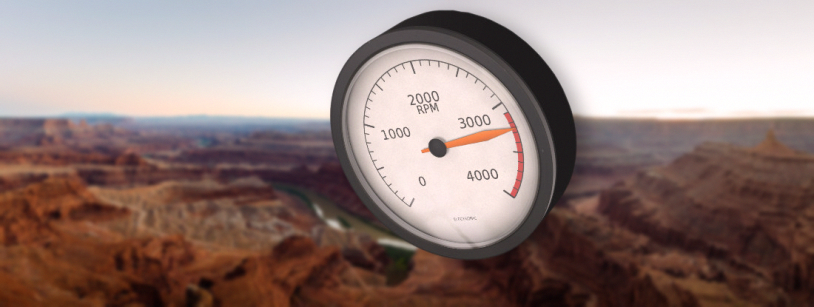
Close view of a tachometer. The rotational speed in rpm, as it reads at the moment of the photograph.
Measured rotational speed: 3250 rpm
